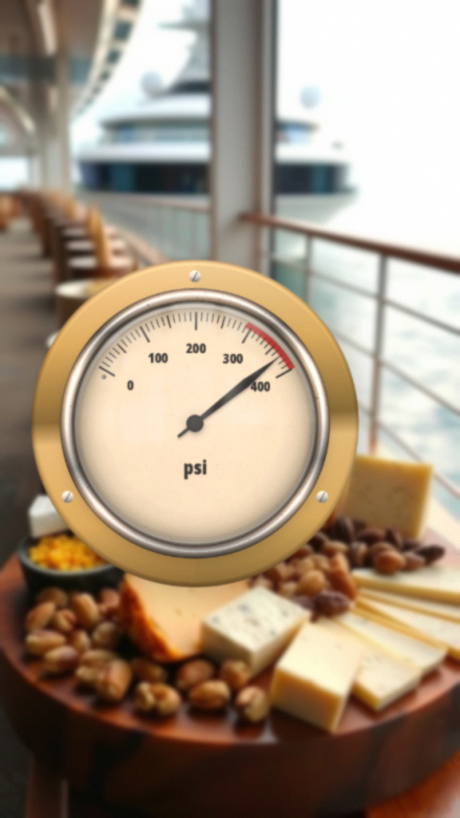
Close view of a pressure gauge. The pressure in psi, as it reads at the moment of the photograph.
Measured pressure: 370 psi
